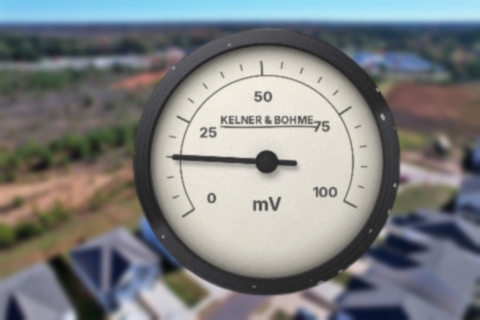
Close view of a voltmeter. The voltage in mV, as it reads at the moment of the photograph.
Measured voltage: 15 mV
